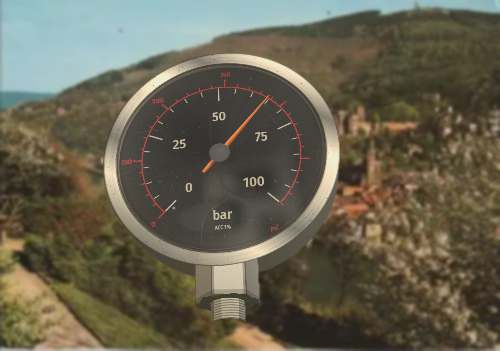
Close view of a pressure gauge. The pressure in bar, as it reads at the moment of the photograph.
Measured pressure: 65 bar
